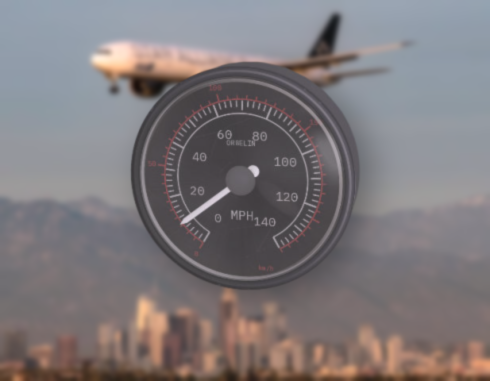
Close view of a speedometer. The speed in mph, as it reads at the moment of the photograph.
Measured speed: 10 mph
